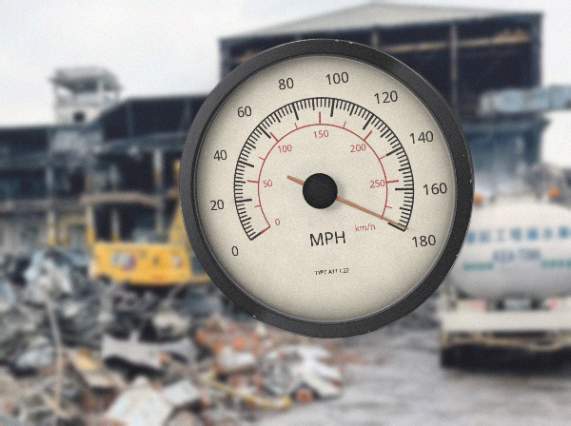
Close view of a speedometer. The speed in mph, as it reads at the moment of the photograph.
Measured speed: 178 mph
